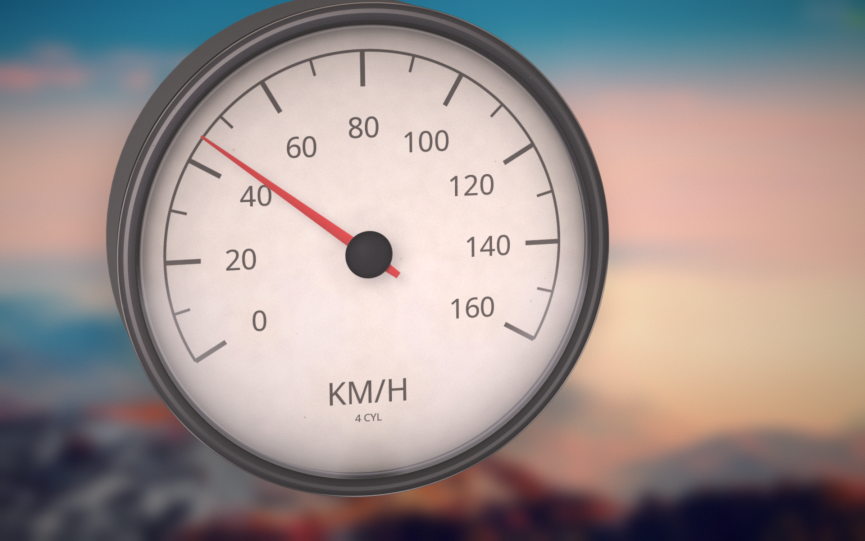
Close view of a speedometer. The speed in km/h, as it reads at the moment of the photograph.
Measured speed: 45 km/h
